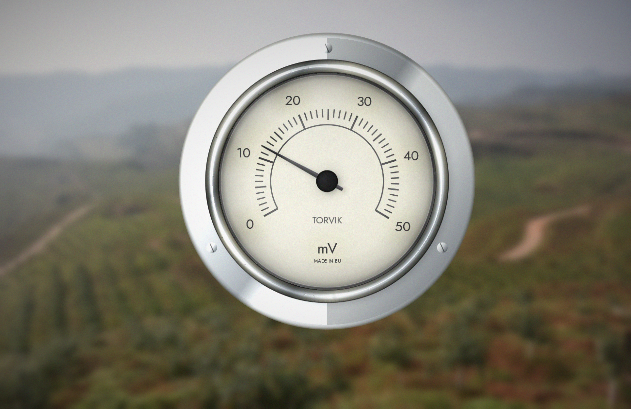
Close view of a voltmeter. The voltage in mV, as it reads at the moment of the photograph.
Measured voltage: 12 mV
